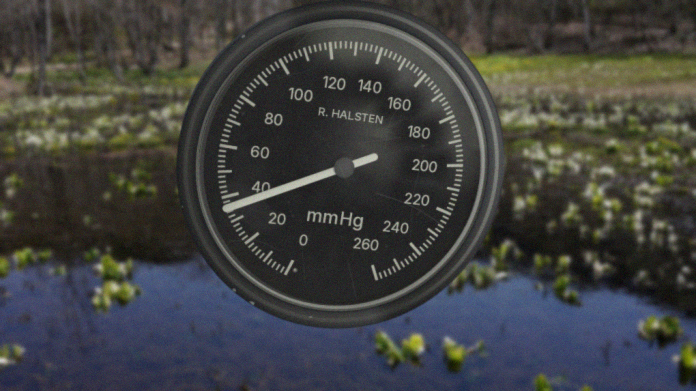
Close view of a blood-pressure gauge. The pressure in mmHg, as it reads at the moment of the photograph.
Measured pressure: 36 mmHg
